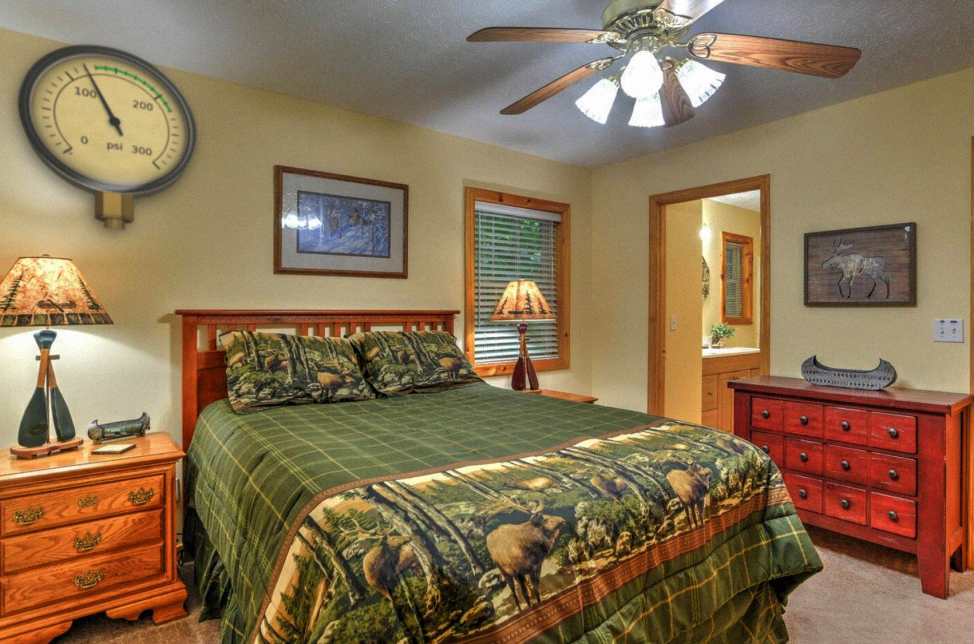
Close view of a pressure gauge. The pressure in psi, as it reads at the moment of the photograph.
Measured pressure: 120 psi
